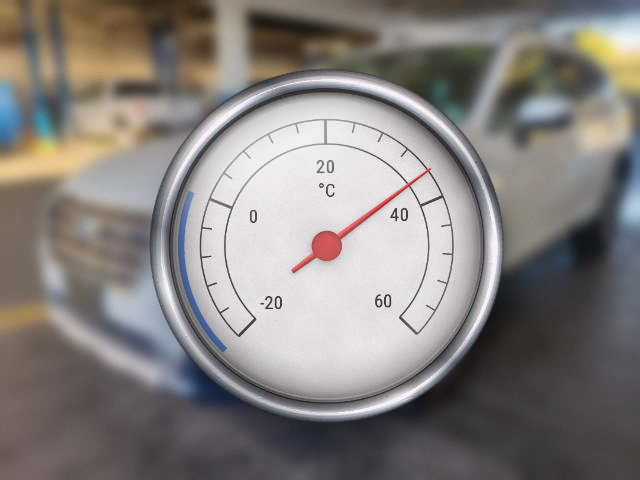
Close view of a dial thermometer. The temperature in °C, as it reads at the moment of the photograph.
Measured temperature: 36 °C
